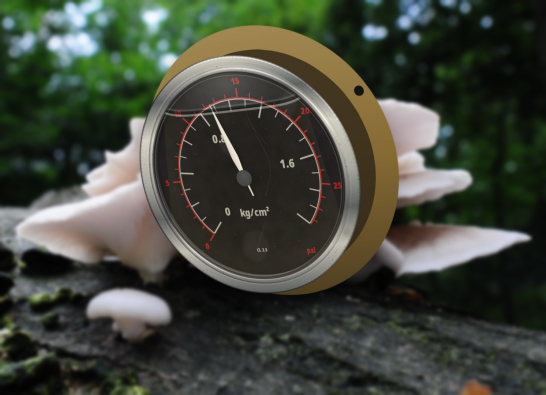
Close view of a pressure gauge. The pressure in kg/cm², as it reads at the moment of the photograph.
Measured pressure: 0.9 kg/cm²
